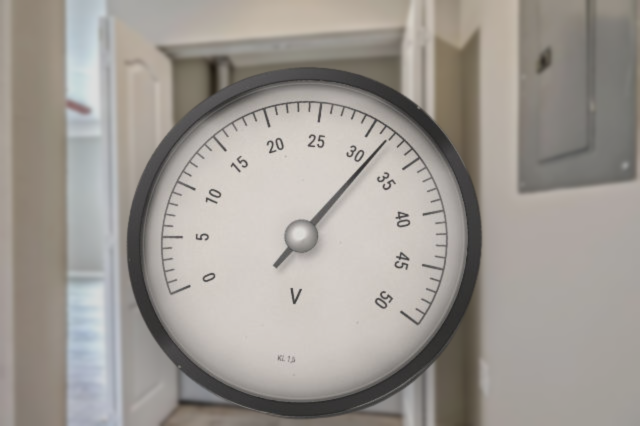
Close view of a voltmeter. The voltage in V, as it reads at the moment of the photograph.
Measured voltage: 32 V
